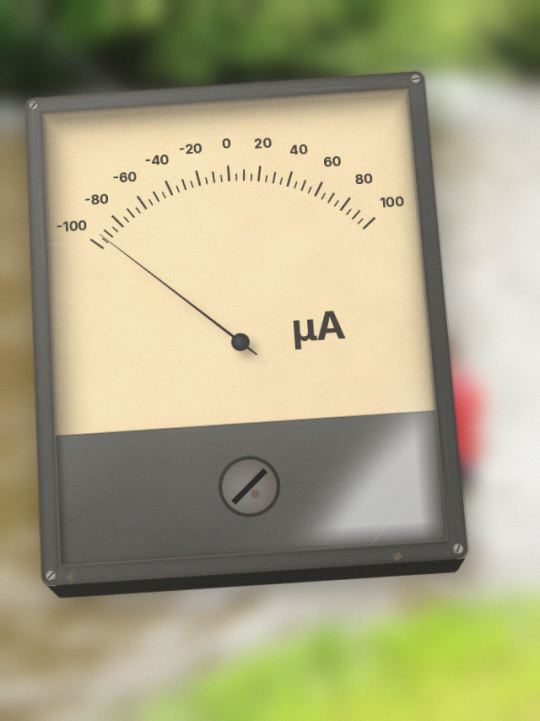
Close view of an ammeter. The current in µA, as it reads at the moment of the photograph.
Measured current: -95 µA
